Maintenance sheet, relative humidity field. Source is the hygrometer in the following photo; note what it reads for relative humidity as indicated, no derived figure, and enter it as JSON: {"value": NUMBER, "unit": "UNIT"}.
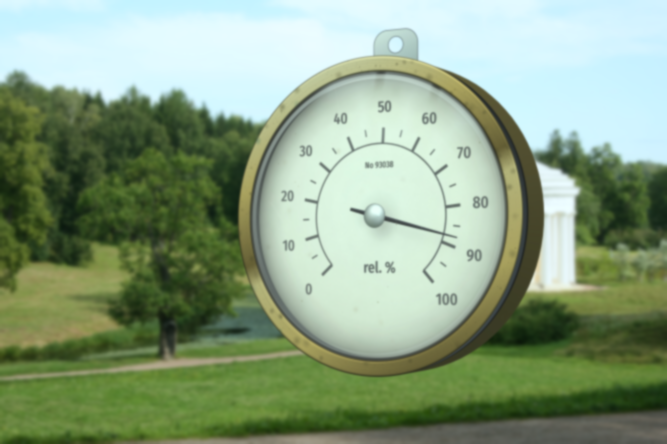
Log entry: {"value": 87.5, "unit": "%"}
